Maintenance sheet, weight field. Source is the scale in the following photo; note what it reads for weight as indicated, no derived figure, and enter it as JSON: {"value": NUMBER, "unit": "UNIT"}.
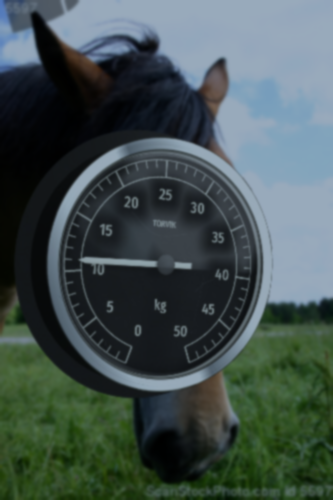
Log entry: {"value": 11, "unit": "kg"}
